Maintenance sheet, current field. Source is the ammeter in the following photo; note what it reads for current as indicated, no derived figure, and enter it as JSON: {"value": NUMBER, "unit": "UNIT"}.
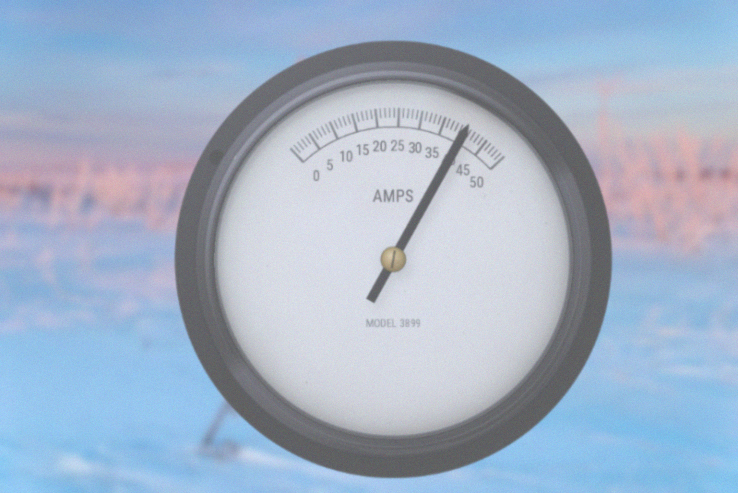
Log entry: {"value": 40, "unit": "A"}
